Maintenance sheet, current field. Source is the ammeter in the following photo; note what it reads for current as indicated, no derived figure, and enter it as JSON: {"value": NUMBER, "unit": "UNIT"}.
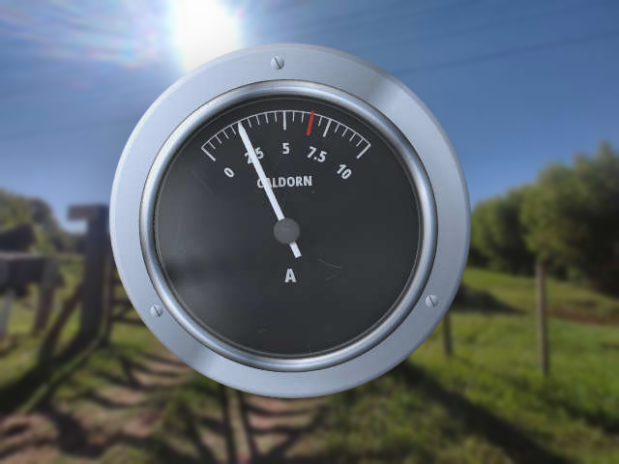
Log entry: {"value": 2.5, "unit": "A"}
